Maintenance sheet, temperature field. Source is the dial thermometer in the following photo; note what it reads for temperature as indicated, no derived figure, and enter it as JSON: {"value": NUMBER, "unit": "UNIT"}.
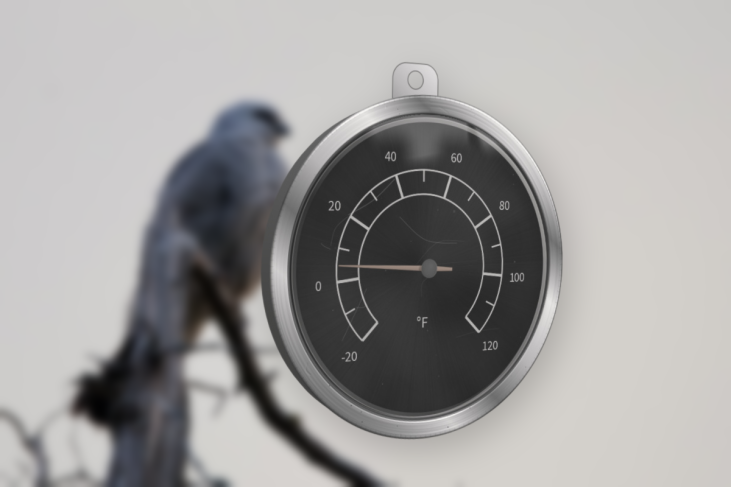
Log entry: {"value": 5, "unit": "°F"}
